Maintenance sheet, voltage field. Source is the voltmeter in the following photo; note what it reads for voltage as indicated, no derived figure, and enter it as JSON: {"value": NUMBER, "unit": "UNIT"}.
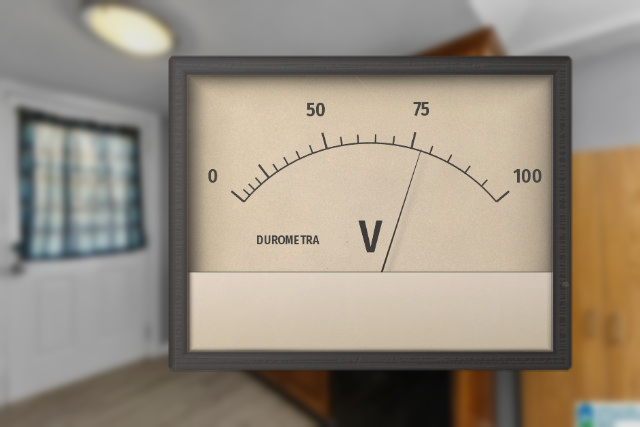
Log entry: {"value": 77.5, "unit": "V"}
